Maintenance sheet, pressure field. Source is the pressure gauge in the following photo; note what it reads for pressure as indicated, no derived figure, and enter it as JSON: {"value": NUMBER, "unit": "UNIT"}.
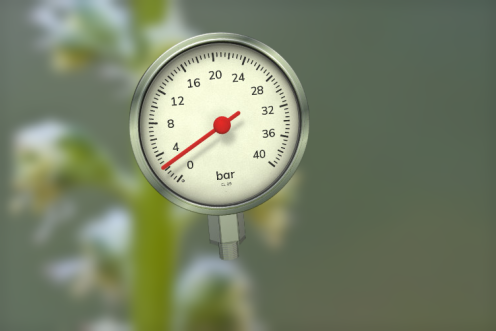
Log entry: {"value": 2.5, "unit": "bar"}
